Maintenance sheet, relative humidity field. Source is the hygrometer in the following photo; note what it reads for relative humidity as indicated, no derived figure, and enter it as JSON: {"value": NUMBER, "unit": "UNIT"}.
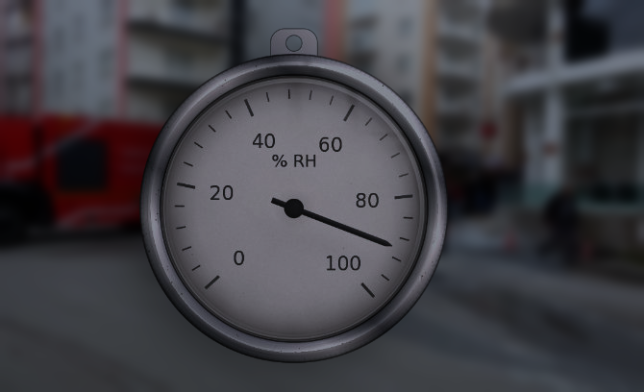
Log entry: {"value": 90, "unit": "%"}
